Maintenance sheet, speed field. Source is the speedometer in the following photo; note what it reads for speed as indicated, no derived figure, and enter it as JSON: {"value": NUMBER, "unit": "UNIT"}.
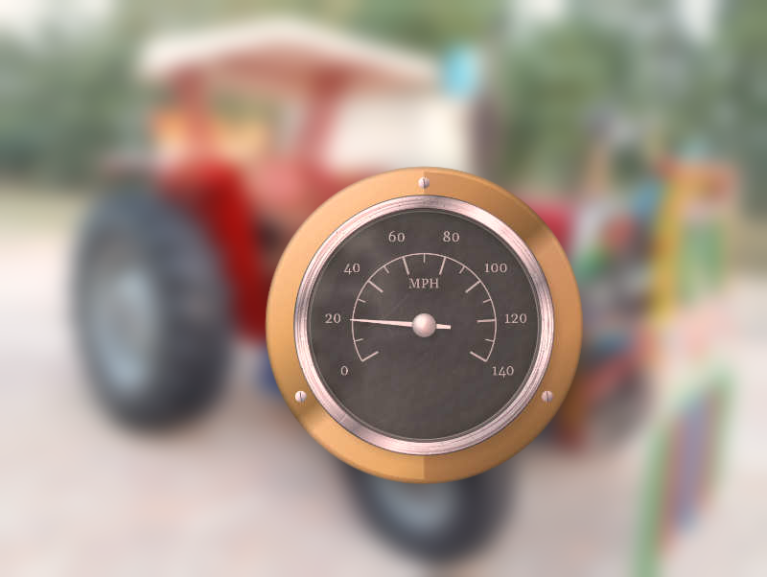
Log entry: {"value": 20, "unit": "mph"}
